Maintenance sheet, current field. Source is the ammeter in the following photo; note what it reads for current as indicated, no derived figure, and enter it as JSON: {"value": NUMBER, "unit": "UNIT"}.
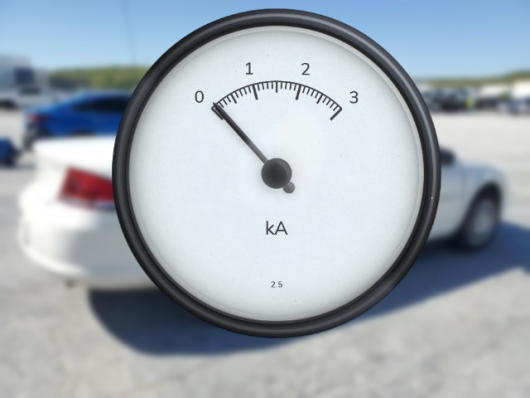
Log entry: {"value": 0.1, "unit": "kA"}
